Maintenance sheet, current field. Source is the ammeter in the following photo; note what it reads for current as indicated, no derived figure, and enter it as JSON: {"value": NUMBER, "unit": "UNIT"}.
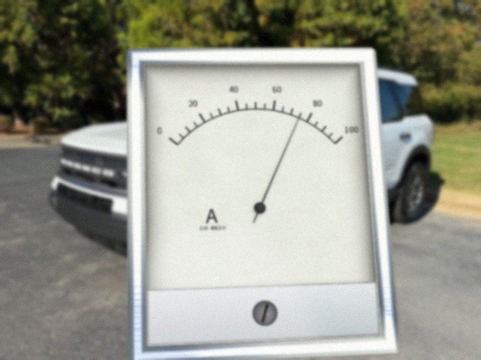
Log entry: {"value": 75, "unit": "A"}
